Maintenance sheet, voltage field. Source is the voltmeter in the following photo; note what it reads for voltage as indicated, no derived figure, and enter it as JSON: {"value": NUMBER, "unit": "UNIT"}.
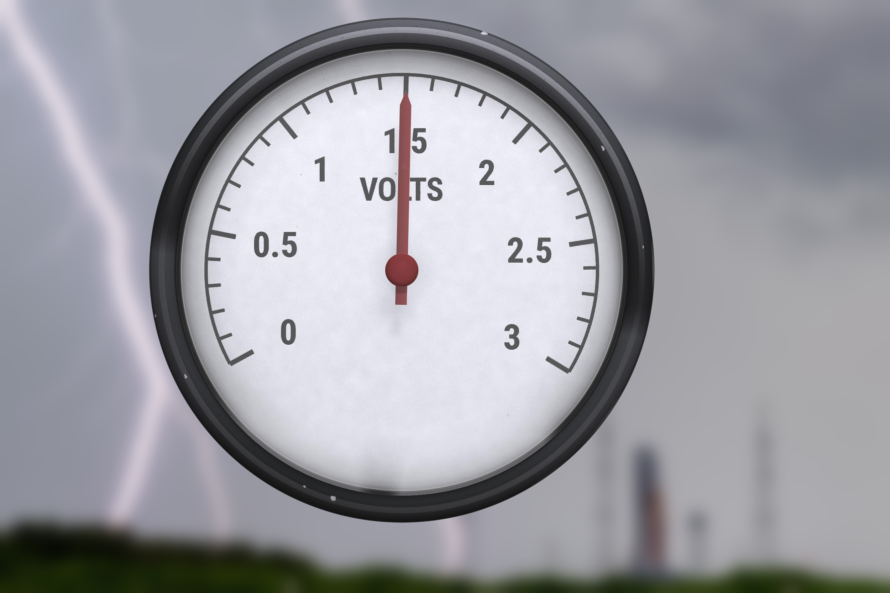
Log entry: {"value": 1.5, "unit": "V"}
